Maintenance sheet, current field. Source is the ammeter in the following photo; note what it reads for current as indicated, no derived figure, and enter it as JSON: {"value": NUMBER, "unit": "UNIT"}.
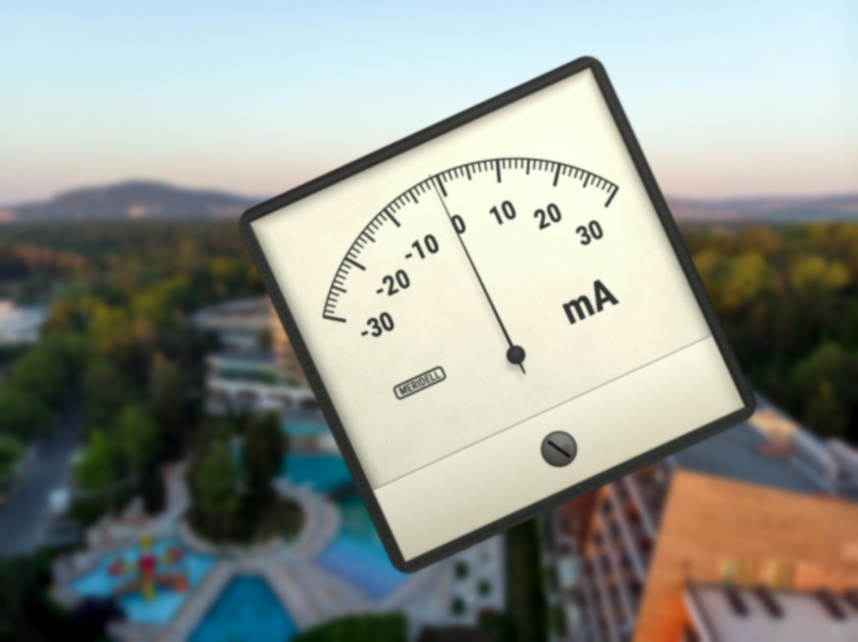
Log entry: {"value": -1, "unit": "mA"}
